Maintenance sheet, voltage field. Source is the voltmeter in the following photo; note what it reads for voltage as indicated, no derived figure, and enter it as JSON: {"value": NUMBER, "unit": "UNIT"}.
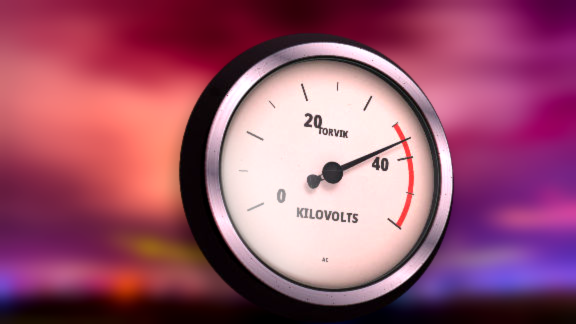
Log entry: {"value": 37.5, "unit": "kV"}
